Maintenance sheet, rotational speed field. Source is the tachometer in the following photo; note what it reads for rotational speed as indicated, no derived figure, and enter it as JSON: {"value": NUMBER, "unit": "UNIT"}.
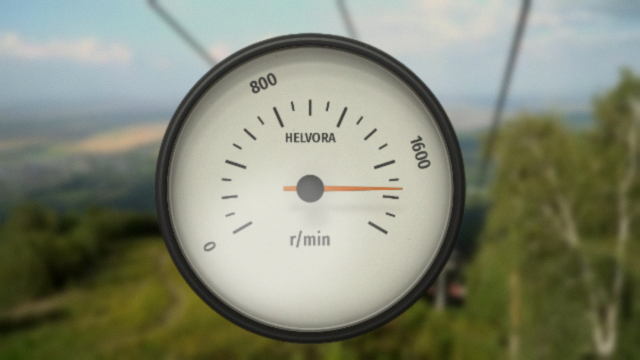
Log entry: {"value": 1750, "unit": "rpm"}
